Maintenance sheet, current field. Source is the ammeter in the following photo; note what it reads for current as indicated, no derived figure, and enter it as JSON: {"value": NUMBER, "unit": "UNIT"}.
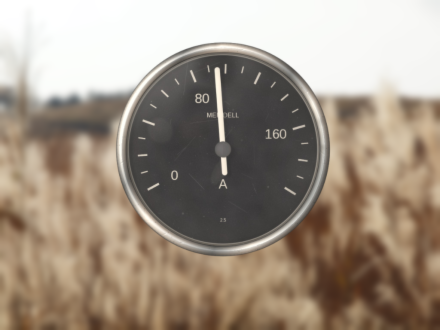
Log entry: {"value": 95, "unit": "A"}
